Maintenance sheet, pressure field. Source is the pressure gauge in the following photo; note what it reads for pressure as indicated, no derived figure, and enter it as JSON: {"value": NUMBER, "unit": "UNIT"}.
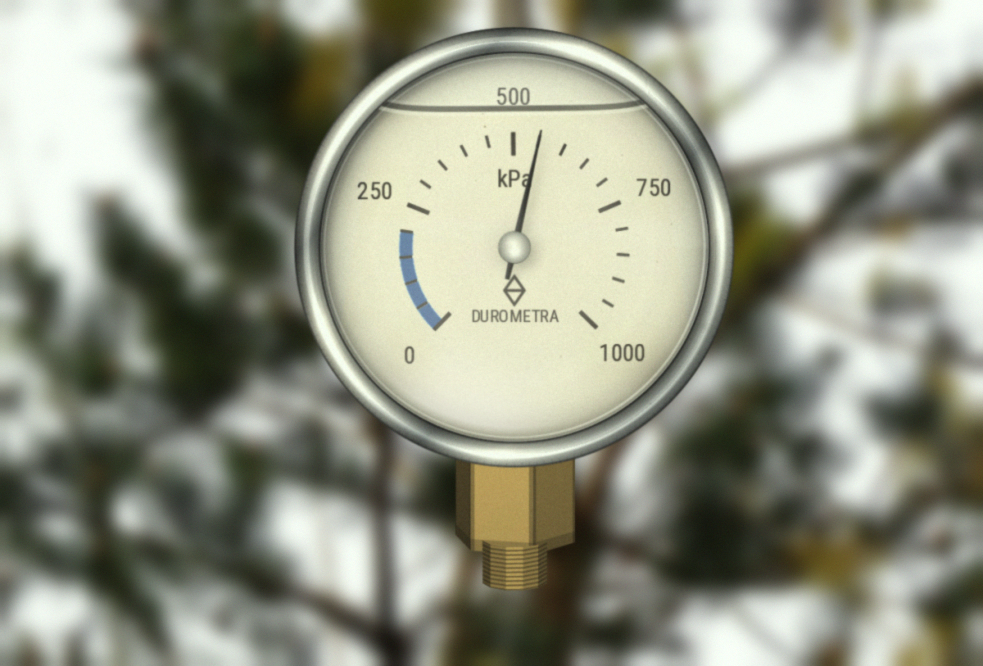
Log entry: {"value": 550, "unit": "kPa"}
